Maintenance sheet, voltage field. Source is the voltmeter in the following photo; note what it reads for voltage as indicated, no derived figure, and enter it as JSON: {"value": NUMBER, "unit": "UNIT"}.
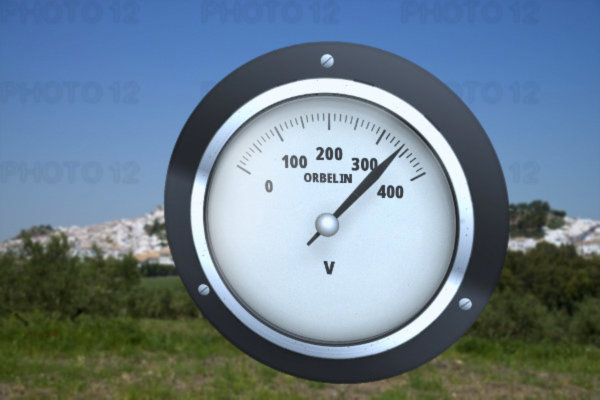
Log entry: {"value": 340, "unit": "V"}
